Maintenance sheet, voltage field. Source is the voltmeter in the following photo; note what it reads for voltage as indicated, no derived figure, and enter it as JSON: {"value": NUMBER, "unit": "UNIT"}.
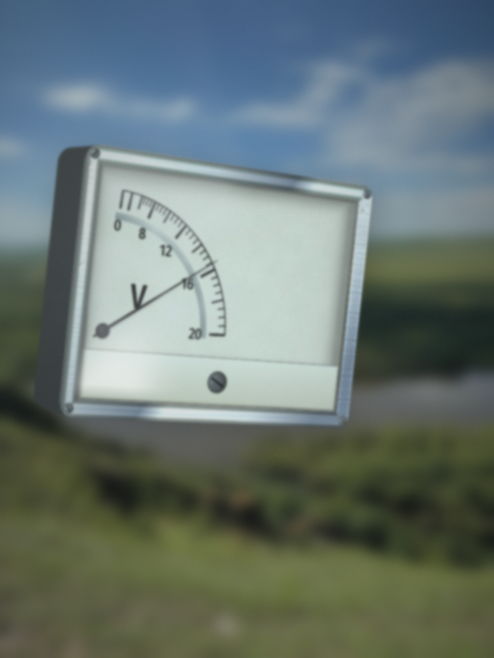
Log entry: {"value": 15.5, "unit": "V"}
